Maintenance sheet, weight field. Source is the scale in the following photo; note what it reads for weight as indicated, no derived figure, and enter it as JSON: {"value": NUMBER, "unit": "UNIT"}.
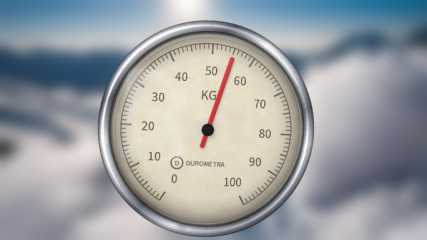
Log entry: {"value": 55, "unit": "kg"}
